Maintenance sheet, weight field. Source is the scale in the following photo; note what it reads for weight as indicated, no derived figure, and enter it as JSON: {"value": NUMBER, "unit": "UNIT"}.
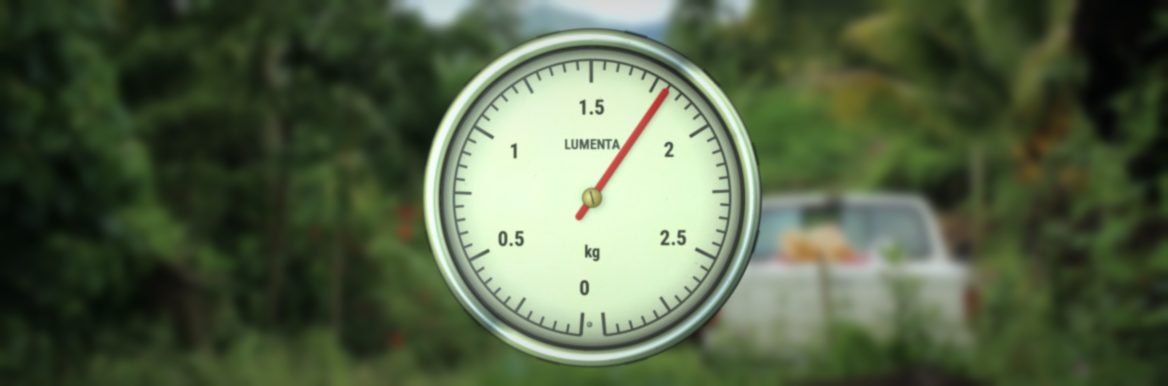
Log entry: {"value": 1.8, "unit": "kg"}
